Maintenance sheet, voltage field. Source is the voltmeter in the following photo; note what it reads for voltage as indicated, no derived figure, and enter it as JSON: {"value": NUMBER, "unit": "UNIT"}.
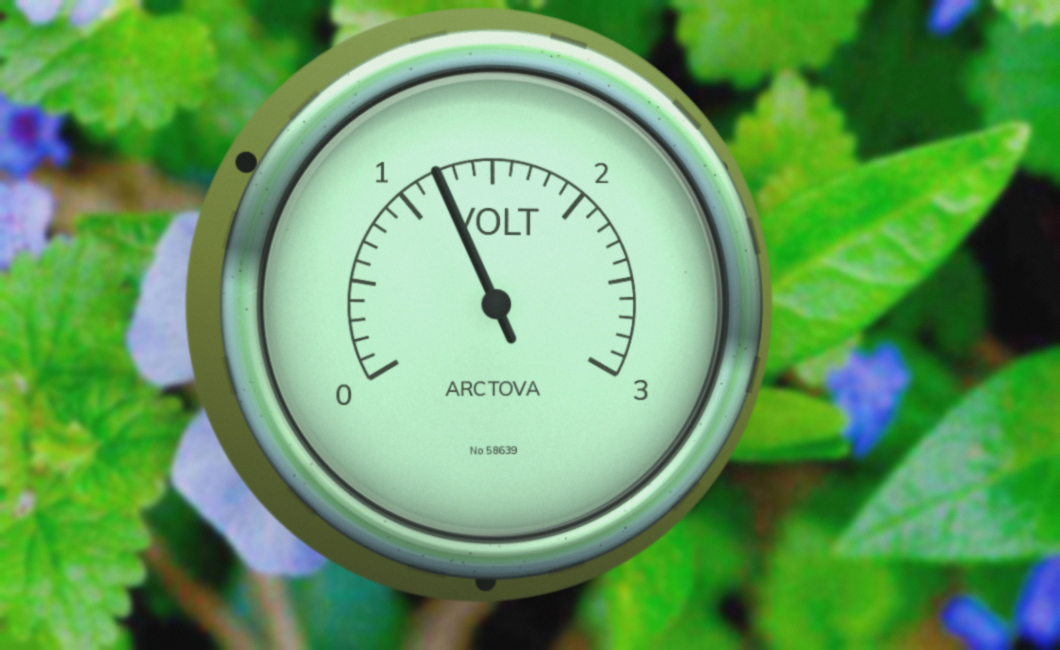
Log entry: {"value": 1.2, "unit": "V"}
